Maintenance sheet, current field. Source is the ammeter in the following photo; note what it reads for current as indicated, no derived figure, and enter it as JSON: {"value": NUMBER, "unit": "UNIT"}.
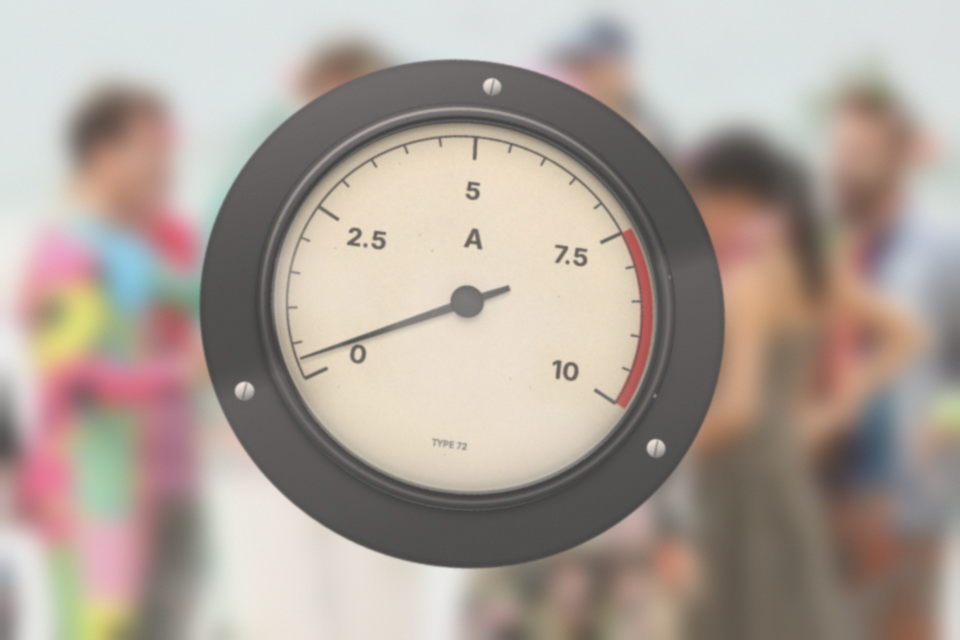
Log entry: {"value": 0.25, "unit": "A"}
